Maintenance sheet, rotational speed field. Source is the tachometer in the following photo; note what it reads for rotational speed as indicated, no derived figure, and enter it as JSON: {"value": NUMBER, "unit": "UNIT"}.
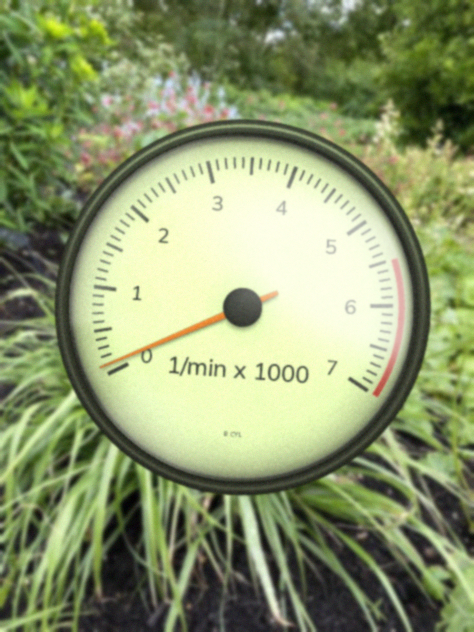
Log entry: {"value": 100, "unit": "rpm"}
